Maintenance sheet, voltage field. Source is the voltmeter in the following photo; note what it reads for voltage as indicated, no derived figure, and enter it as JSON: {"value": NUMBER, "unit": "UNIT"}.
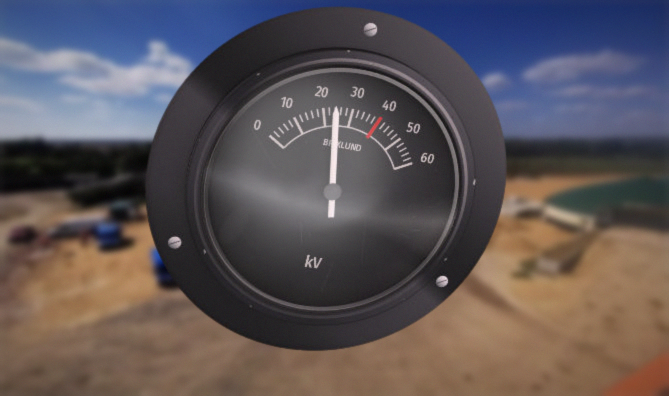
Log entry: {"value": 24, "unit": "kV"}
